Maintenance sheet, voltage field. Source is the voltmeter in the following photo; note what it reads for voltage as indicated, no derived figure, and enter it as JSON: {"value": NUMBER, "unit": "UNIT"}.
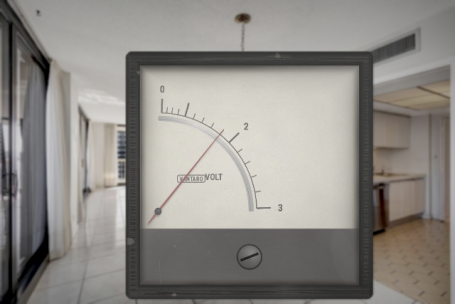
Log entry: {"value": 1.8, "unit": "V"}
